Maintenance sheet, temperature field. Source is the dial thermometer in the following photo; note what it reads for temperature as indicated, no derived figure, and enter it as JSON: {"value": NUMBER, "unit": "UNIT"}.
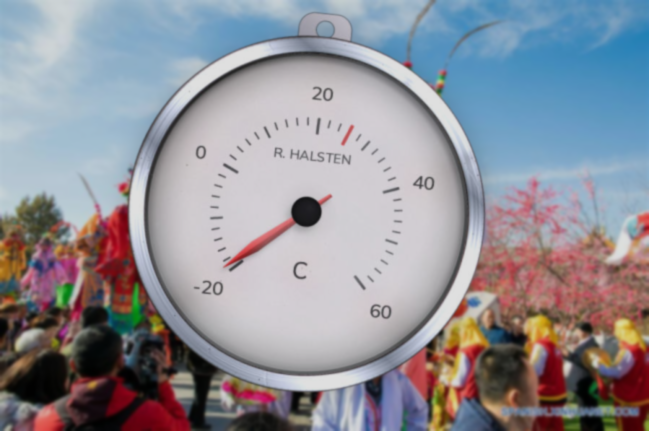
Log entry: {"value": -19, "unit": "°C"}
